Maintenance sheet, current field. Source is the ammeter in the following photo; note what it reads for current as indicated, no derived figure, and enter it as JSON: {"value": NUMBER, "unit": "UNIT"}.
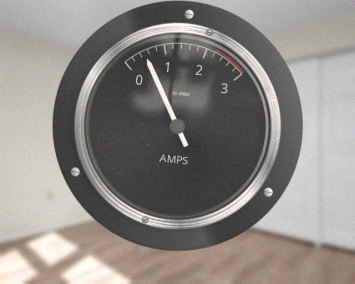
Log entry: {"value": 0.5, "unit": "A"}
